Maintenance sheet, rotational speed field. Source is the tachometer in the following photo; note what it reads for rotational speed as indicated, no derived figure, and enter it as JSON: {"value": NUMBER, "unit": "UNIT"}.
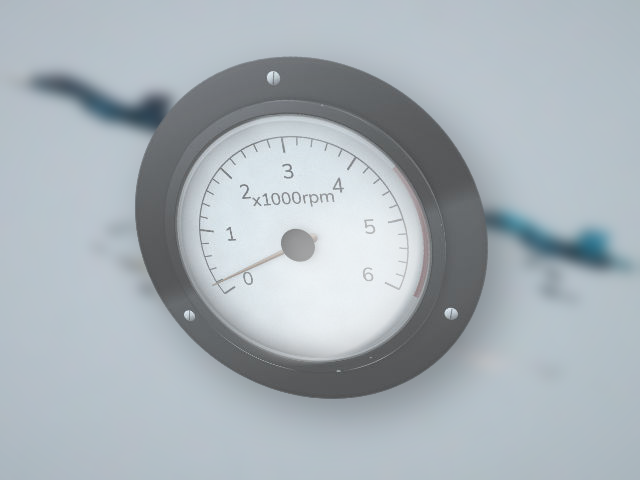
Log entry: {"value": 200, "unit": "rpm"}
